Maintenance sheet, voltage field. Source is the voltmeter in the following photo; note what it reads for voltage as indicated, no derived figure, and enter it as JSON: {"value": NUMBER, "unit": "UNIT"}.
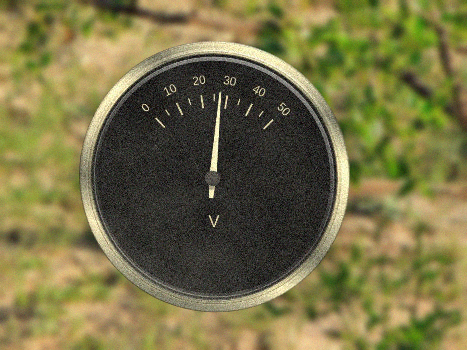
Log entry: {"value": 27.5, "unit": "V"}
